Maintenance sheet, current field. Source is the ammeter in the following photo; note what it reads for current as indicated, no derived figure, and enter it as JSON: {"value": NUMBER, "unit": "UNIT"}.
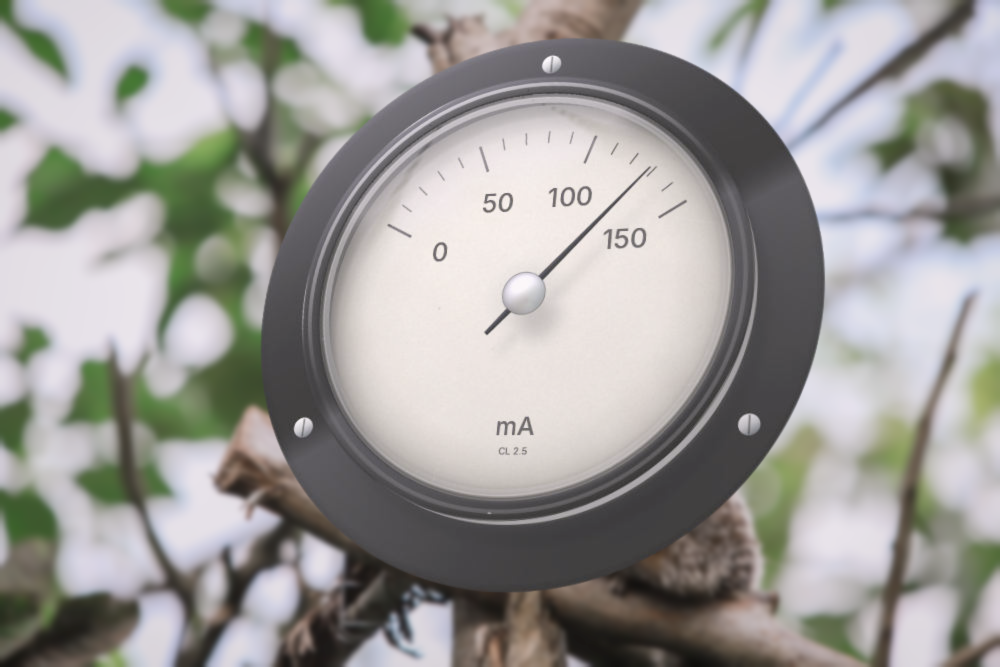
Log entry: {"value": 130, "unit": "mA"}
